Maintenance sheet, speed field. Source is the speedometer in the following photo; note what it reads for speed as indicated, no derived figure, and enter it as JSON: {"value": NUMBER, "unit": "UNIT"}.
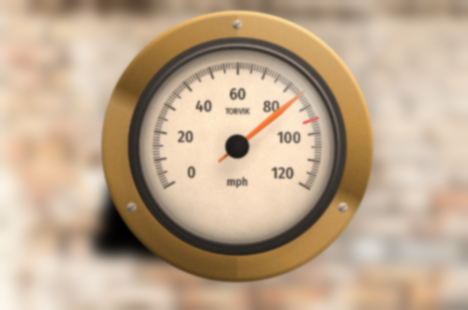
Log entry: {"value": 85, "unit": "mph"}
